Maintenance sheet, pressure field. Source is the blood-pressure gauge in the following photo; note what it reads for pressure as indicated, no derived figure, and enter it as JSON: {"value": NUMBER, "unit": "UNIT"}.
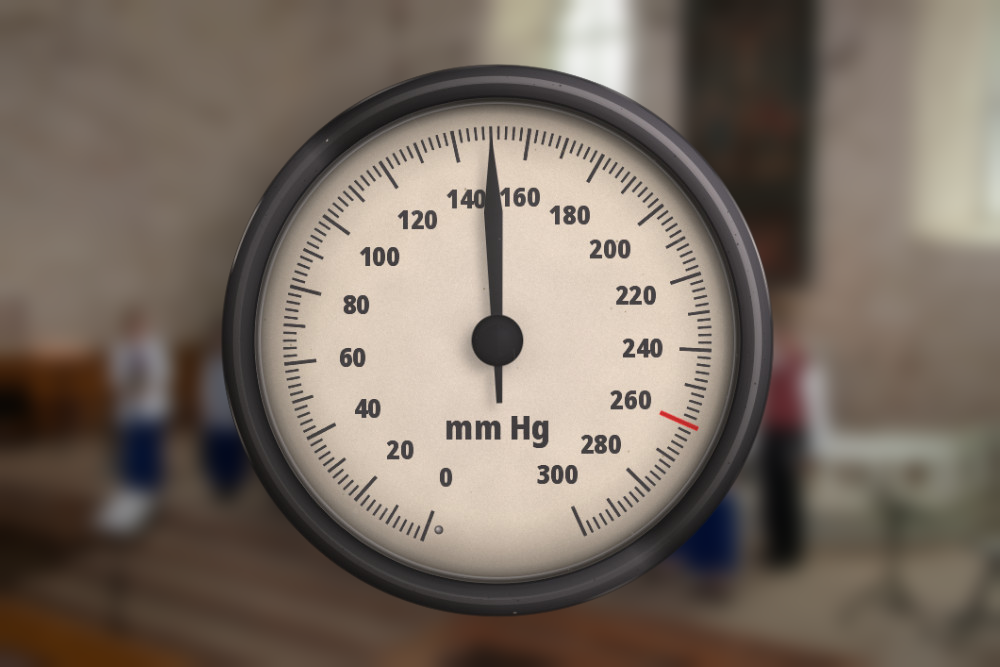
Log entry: {"value": 150, "unit": "mmHg"}
